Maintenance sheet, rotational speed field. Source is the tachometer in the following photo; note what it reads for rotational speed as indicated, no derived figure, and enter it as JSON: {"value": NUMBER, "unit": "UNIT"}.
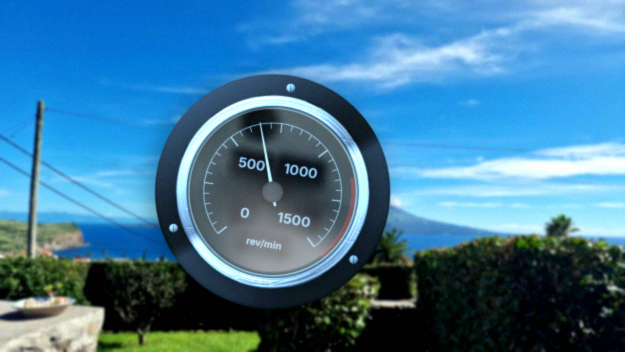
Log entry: {"value": 650, "unit": "rpm"}
